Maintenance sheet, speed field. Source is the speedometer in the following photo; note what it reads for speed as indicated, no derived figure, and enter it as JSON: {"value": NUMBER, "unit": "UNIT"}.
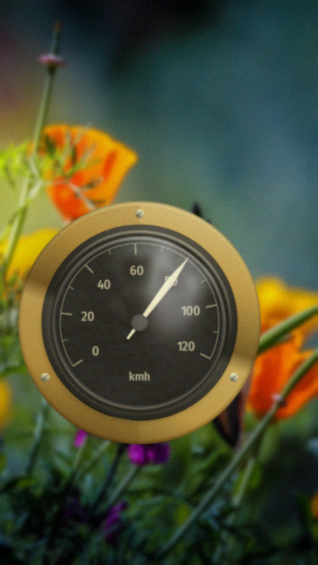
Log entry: {"value": 80, "unit": "km/h"}
